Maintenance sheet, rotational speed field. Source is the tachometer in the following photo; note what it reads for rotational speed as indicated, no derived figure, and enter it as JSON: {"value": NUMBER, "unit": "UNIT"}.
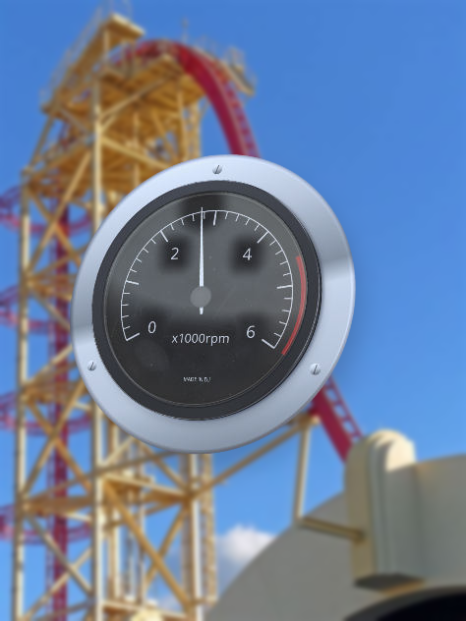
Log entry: {"value": 2800, "unit": "rpm"}
